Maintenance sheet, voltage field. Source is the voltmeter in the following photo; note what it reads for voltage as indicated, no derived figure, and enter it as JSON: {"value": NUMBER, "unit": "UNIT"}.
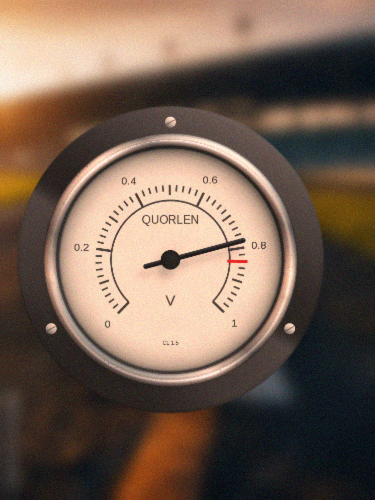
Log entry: {"value": 0.78, "unit": "V"}
